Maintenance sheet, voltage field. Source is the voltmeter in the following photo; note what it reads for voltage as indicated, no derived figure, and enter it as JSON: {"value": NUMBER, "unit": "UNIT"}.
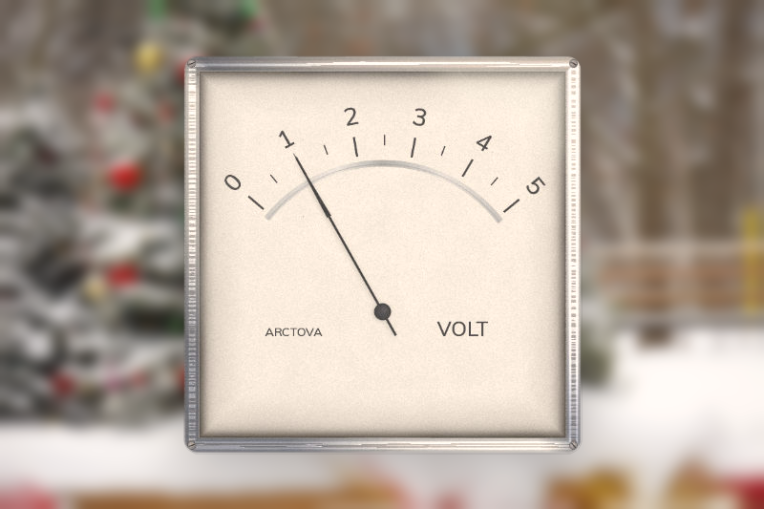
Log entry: {"value": 1, "unit": "V"}
